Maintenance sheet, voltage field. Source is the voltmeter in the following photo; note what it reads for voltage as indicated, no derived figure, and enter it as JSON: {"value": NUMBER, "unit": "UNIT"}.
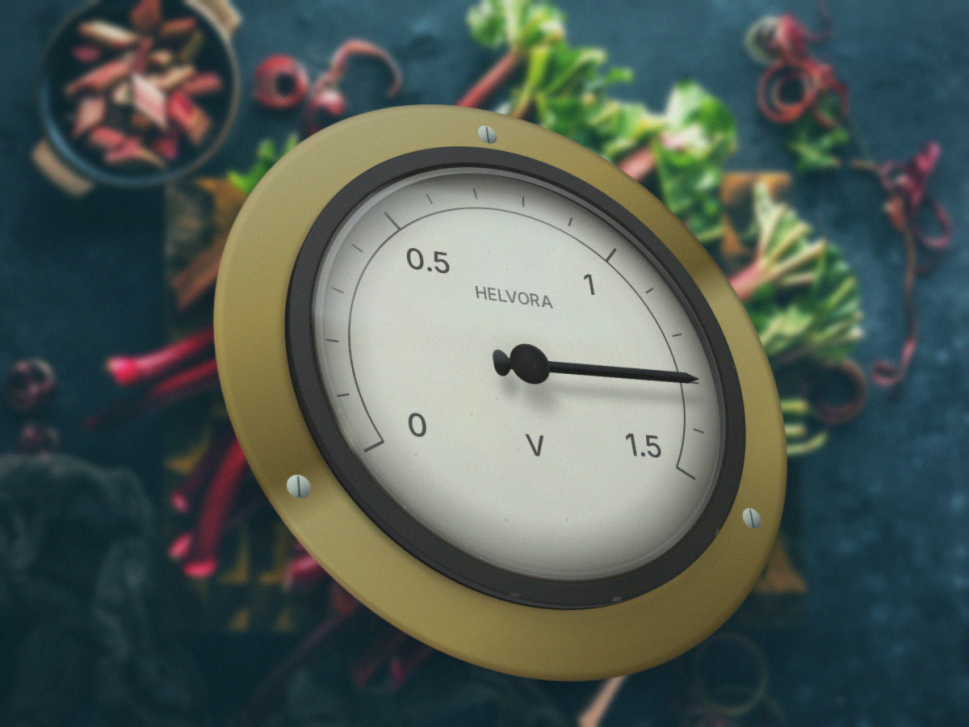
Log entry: {"value": 1.3, "unit": "V"}
